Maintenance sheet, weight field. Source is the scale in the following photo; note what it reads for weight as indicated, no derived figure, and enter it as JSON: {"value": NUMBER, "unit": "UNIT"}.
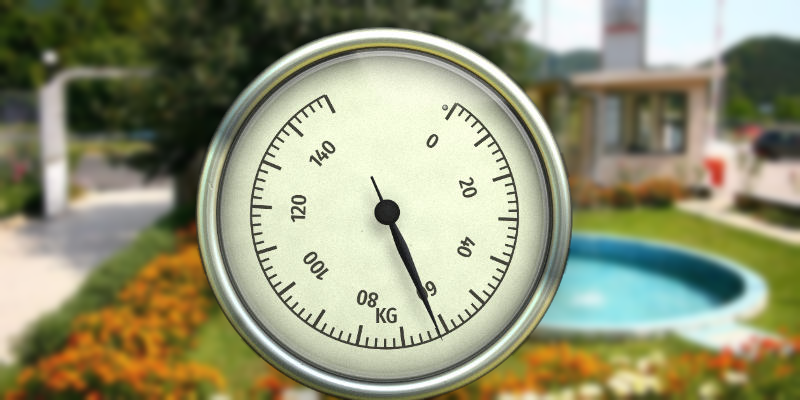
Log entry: {"value": 62, "unit": "kg"}
